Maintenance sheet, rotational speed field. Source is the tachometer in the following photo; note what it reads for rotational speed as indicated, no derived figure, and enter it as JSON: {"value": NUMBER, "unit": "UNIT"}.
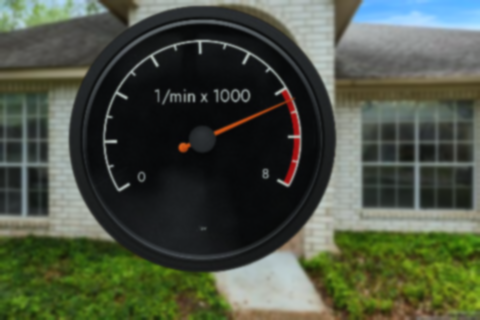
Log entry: {"value": 6250, "unit": "rpm"}
